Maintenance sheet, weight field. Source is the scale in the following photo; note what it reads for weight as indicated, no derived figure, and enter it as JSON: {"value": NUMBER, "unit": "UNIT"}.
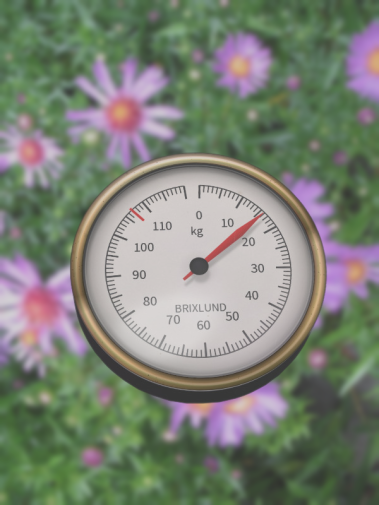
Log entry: {"value": 16, "unit": "kg"}
